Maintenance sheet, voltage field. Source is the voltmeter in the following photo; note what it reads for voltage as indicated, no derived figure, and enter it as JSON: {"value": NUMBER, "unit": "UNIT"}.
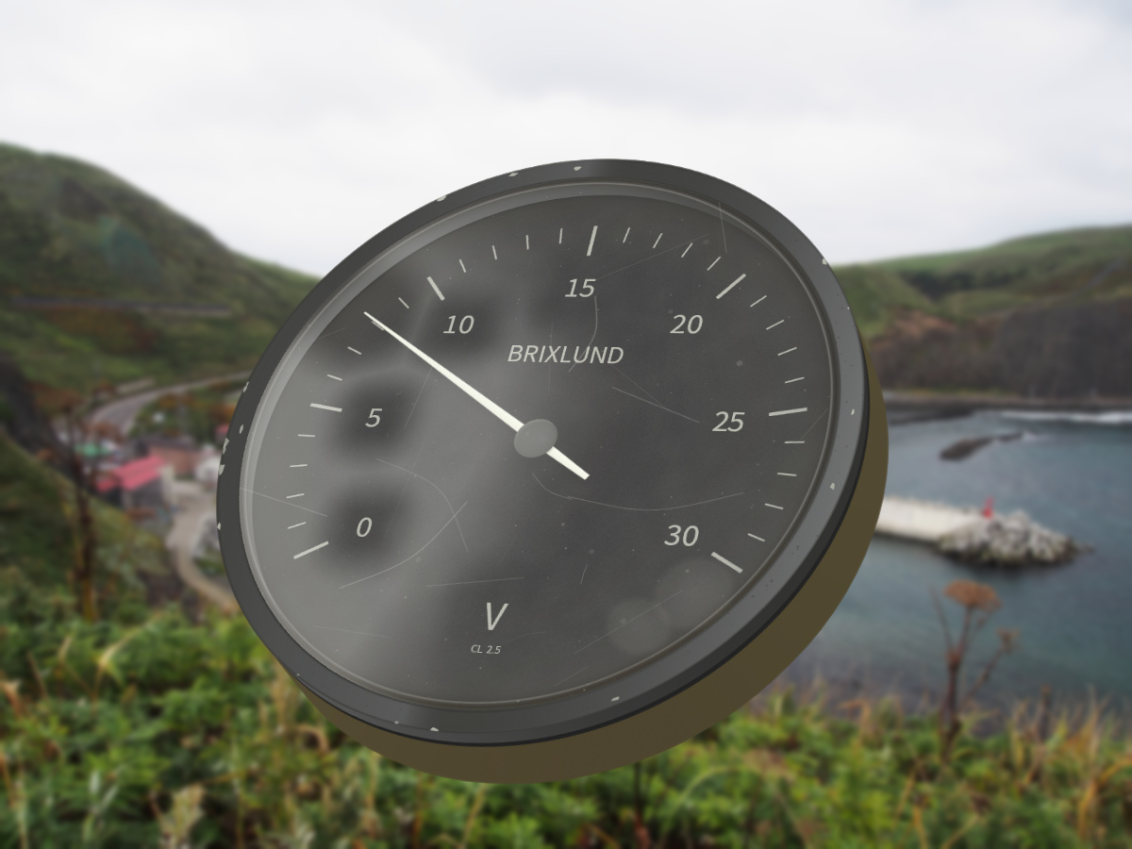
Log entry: {"value": 8, "unit": "V"}
